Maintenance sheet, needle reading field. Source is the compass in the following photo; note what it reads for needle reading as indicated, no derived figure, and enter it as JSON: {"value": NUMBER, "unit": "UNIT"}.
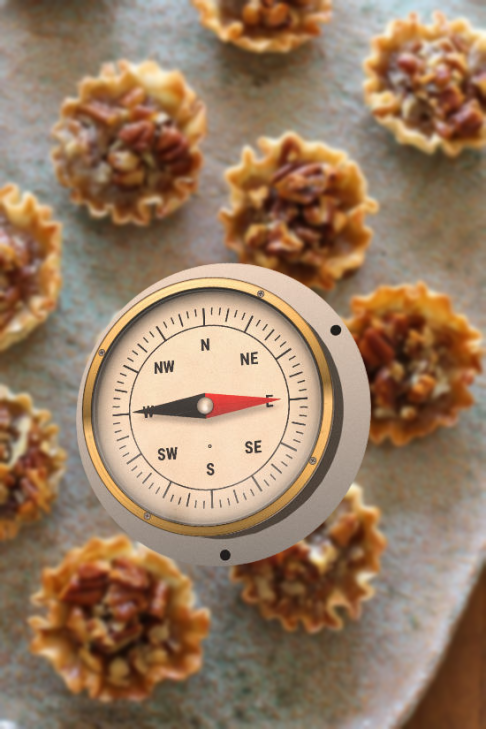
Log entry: {"value": 90, "unit": "°"}
